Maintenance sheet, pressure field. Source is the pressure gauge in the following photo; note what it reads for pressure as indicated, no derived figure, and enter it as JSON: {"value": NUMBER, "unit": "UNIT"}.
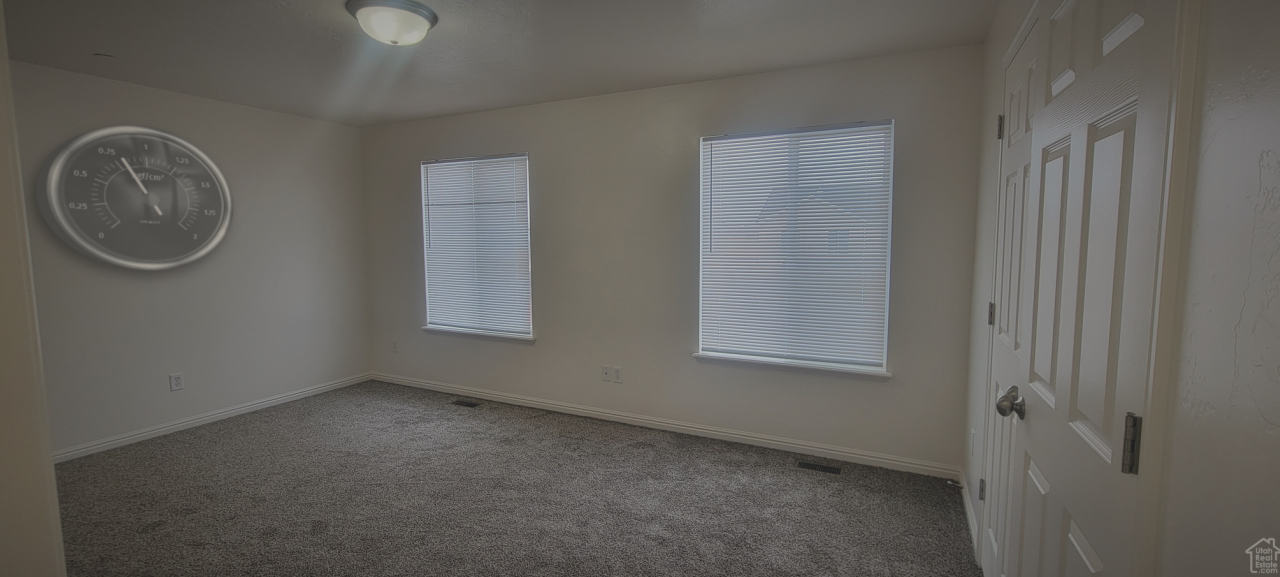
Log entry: {"value": 0.8, "unit": "kg/cm²"}
